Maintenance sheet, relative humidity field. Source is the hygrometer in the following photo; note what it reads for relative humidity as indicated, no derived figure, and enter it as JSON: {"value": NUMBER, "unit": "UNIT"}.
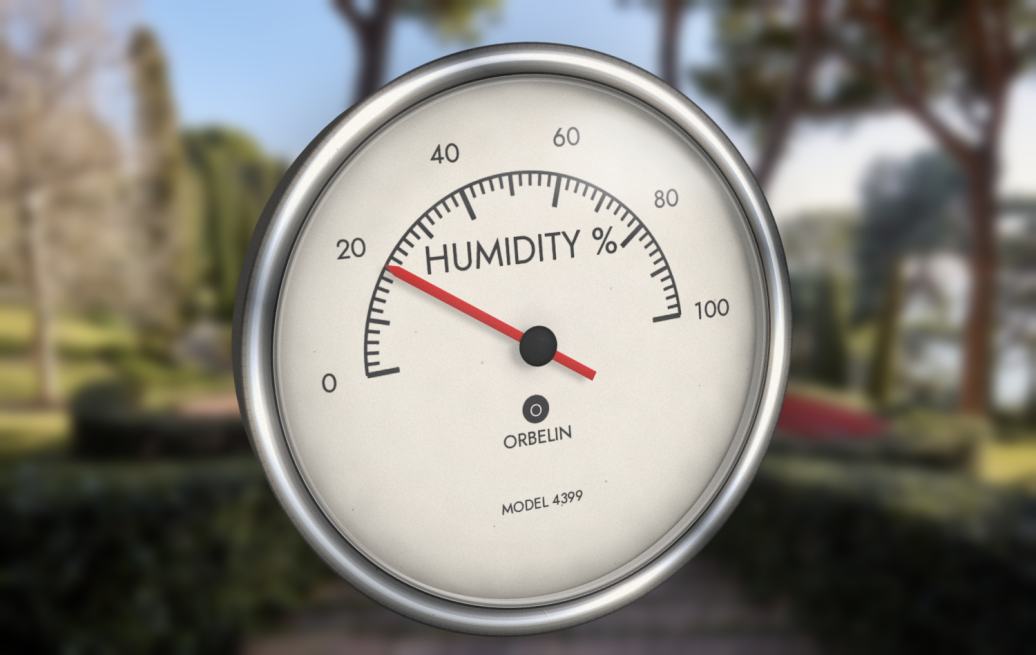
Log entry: {"value": 20, "unit": "%"}
